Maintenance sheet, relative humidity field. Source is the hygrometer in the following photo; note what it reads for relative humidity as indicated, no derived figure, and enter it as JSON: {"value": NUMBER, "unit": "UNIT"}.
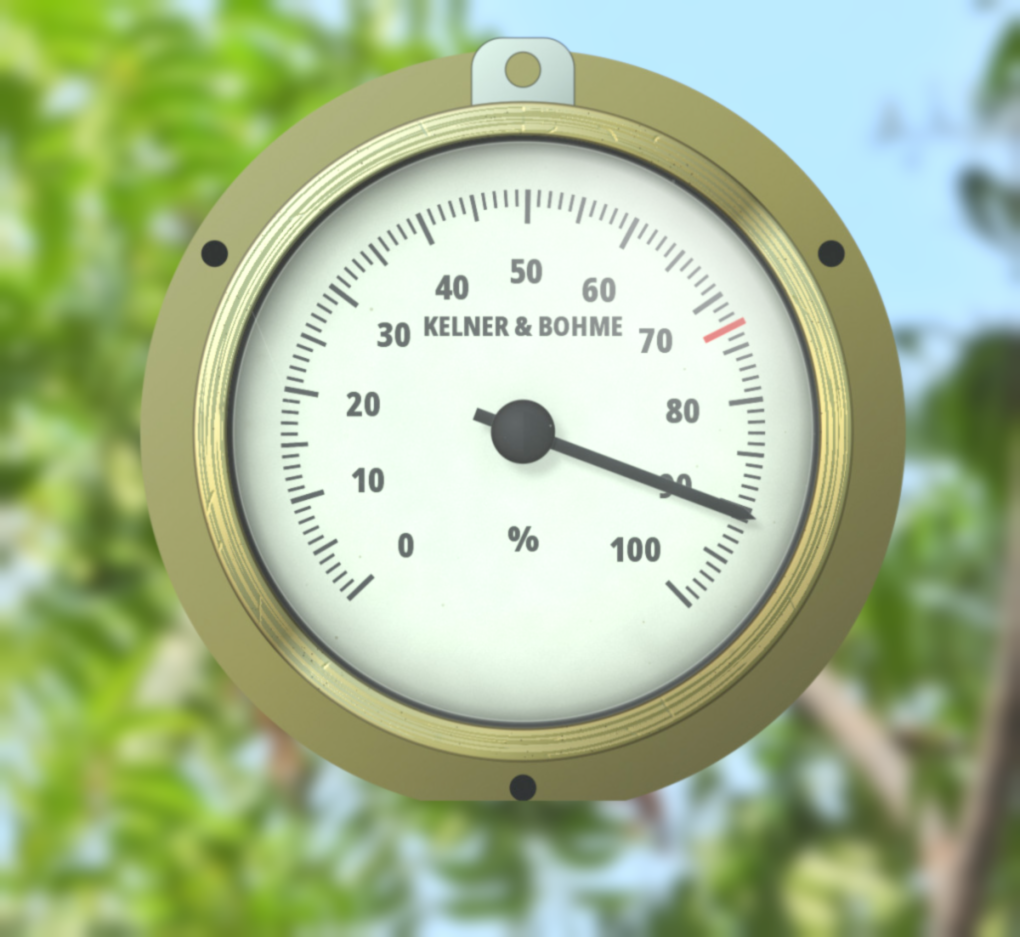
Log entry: {"value": 90.5, "unit": "%"}
